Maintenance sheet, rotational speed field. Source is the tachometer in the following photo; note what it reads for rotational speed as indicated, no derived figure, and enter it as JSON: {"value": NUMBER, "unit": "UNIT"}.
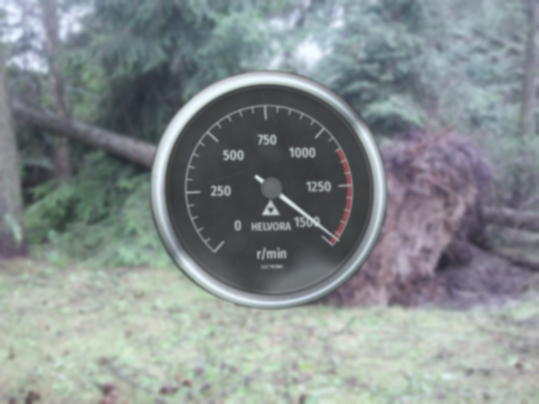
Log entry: {"value": 1475, "unit": "rpm"}
